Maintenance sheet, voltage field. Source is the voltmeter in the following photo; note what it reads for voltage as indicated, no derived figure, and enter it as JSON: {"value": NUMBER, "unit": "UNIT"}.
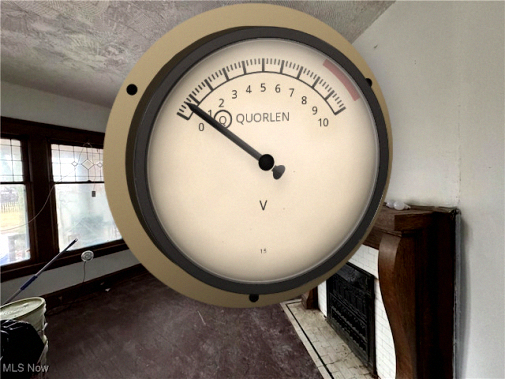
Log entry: {"value": 0.6, "unit": "V"}
